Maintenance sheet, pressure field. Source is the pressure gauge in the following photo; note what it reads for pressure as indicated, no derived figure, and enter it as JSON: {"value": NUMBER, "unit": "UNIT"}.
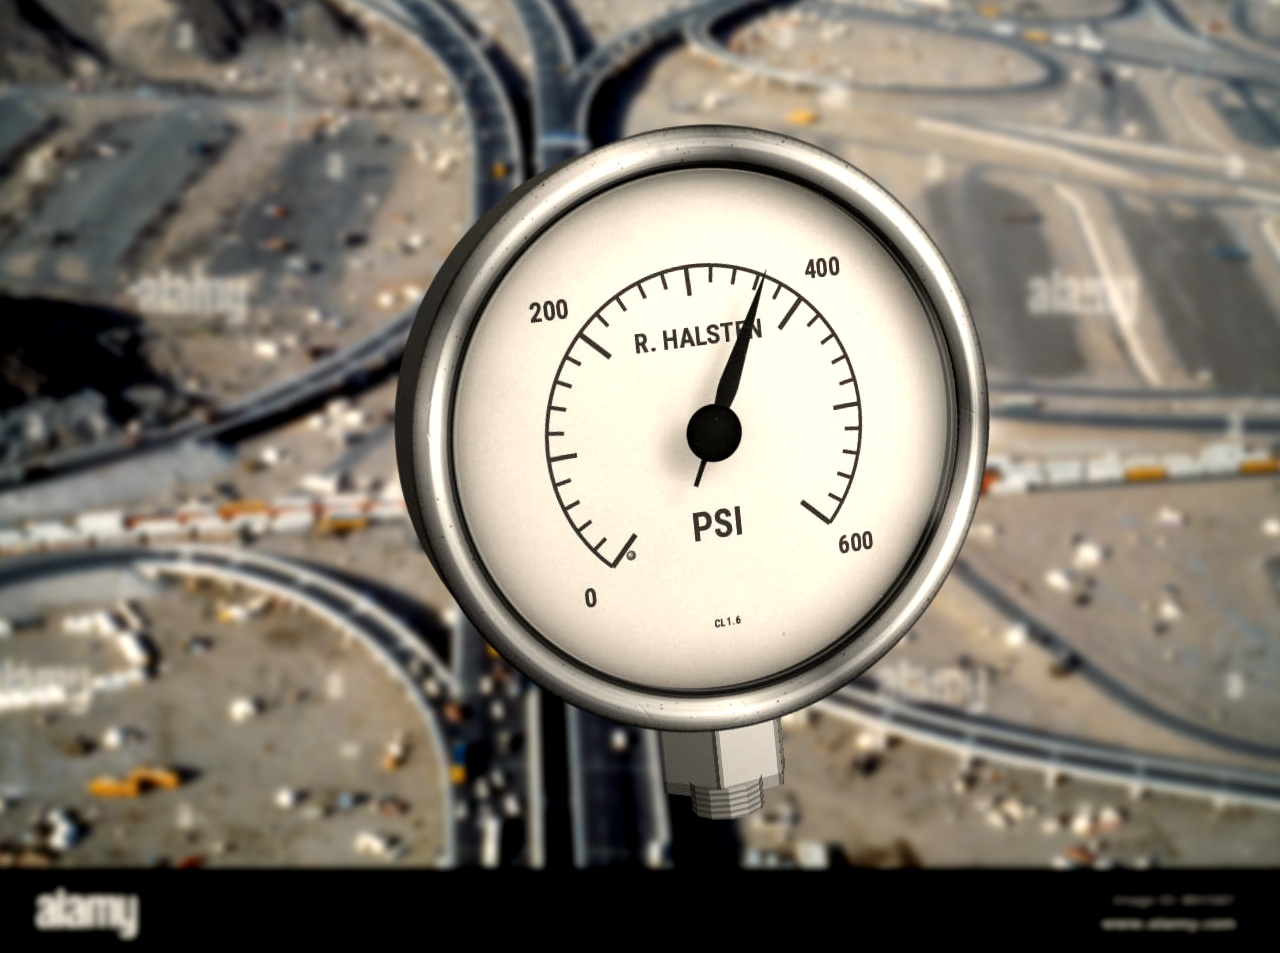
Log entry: {"value": 360, "unit": "psi"}
